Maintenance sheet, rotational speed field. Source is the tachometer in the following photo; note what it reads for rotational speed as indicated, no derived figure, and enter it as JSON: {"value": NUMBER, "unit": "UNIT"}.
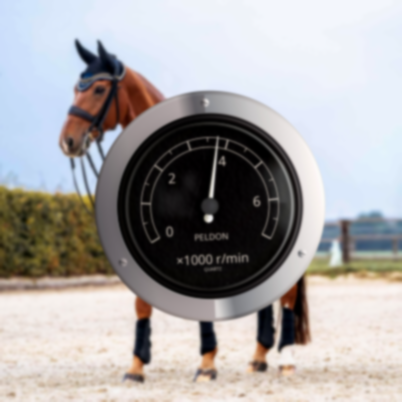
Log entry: {"value": 3750, "unit": "rpm"}
